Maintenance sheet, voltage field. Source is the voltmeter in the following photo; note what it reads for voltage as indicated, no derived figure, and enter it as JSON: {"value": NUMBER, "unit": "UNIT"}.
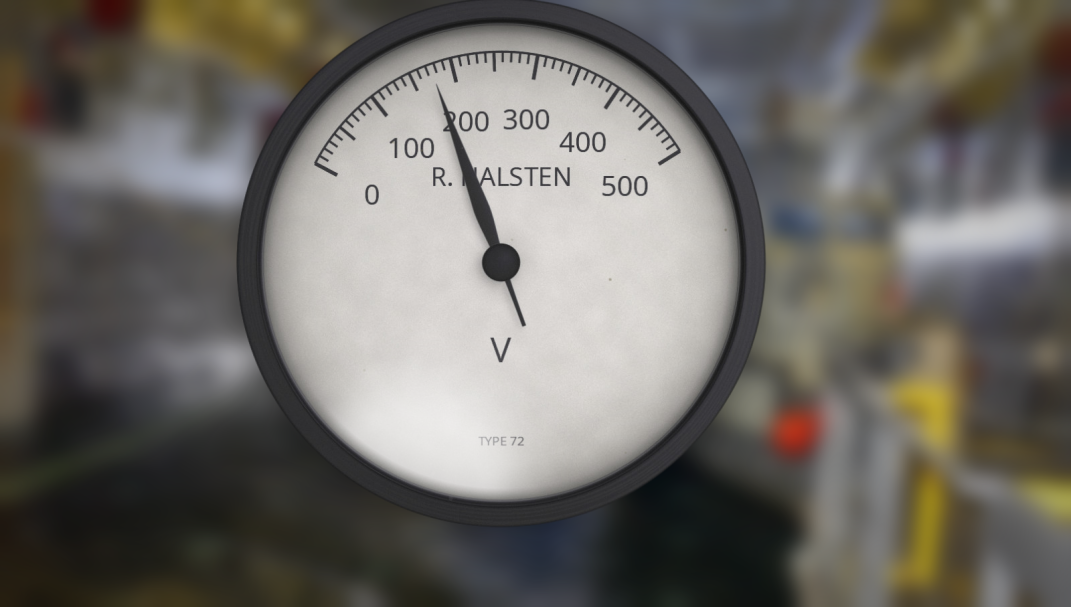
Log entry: {"value": 175, "unit": "V"}
